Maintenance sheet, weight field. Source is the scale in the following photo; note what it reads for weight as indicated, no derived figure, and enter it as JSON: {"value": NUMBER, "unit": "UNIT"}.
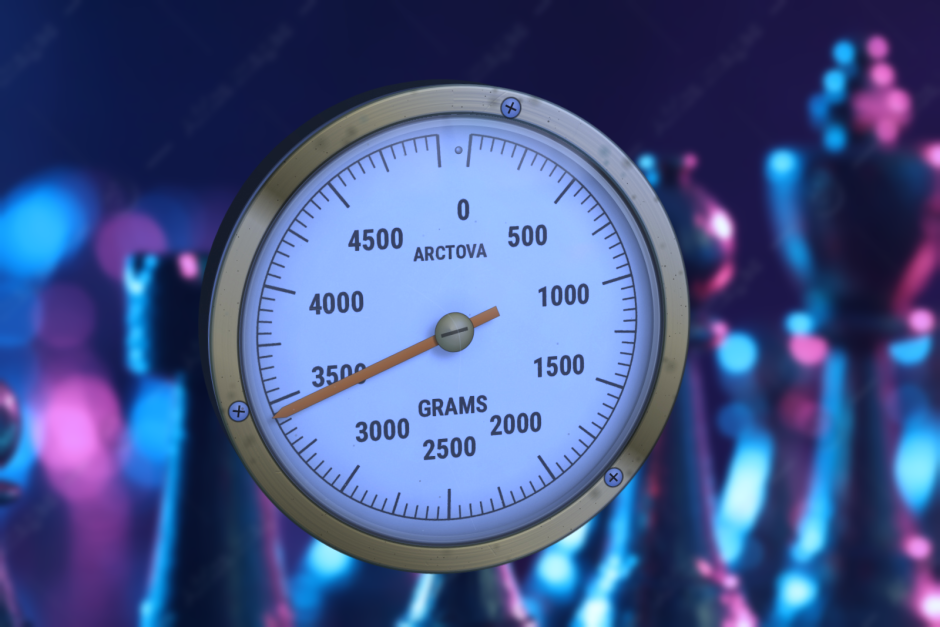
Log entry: {"value": 3450, "unit": "g"}
